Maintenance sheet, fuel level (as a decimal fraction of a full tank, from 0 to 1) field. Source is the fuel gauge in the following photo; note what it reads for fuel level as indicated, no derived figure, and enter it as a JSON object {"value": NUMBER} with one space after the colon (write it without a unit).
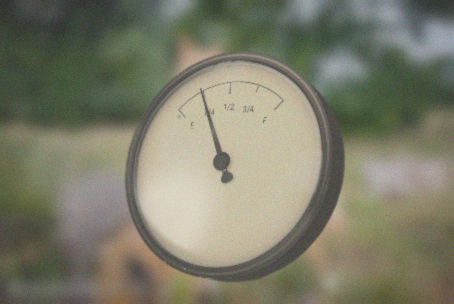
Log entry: {"value": 0.25}
